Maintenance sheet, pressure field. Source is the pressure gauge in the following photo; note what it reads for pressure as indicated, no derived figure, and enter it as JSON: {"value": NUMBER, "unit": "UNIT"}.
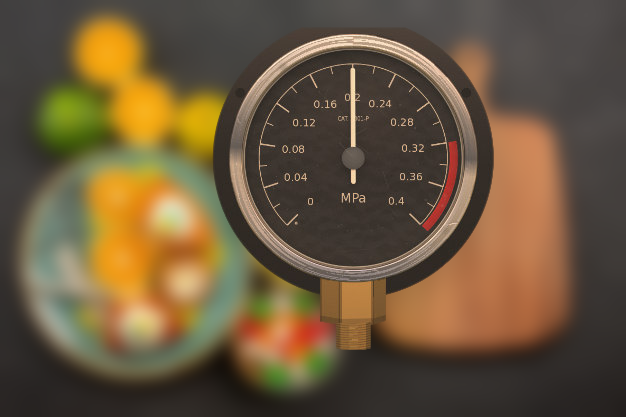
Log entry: {"value": 0.2, "unit": "MPa"}
